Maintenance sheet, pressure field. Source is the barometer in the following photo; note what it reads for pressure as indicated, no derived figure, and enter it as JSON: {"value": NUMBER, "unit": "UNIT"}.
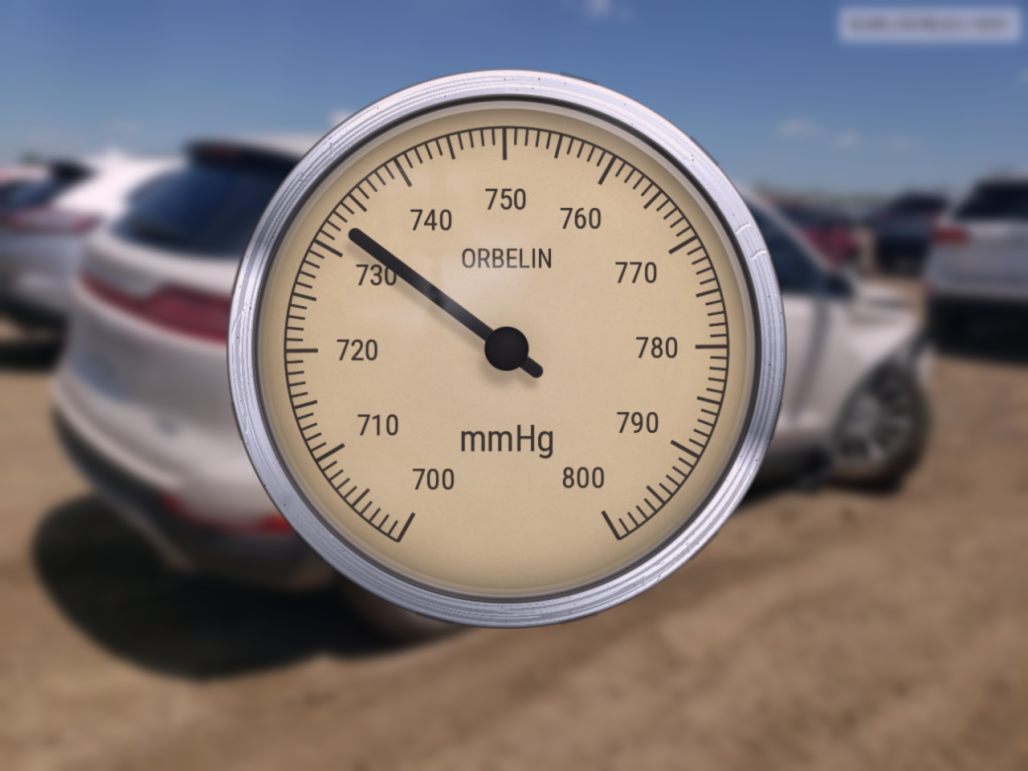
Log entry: {"value": 732.5, "unit": "mmHg"}
